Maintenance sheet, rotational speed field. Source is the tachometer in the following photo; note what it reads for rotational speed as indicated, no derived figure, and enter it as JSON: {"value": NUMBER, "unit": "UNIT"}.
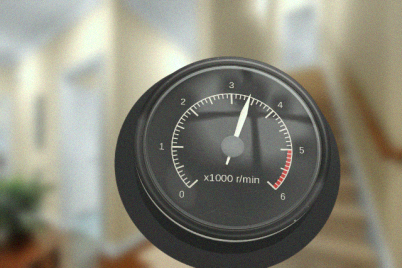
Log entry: {"value": 3400, "unit": "rpm"}
